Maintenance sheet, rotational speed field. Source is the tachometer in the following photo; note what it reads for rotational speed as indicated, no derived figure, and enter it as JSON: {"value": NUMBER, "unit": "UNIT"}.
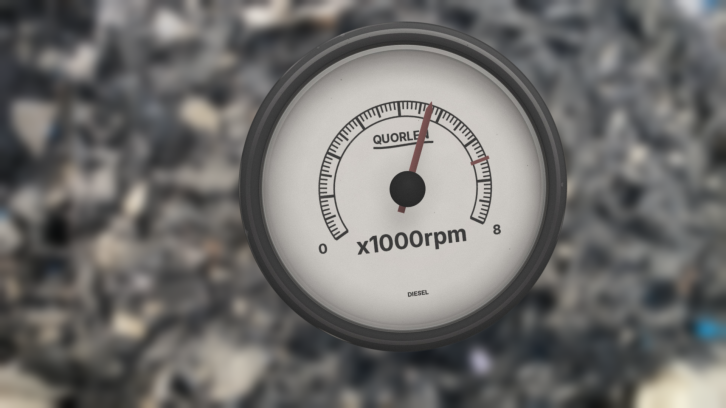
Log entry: {"value": 4700, "unit": "rpm"}
